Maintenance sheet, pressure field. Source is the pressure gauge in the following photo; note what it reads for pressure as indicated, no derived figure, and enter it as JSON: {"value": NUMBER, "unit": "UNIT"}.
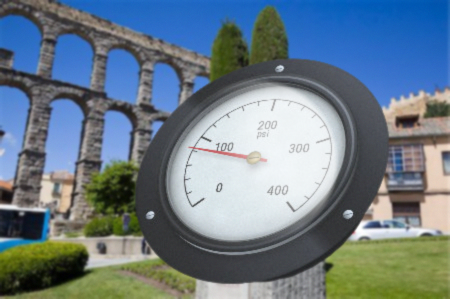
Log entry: {"value": 80, "unit": "psi"}
